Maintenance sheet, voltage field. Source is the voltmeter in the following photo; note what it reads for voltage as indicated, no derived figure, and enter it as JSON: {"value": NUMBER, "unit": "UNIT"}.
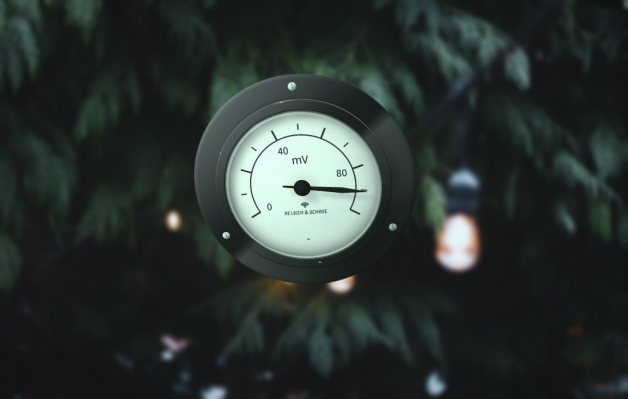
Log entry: {"value": 90, "unit": "mV"}
